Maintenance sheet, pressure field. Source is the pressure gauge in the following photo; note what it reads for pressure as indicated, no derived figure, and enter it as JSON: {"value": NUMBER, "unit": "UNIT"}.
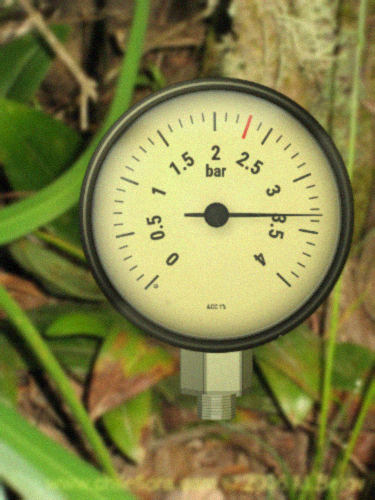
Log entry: {"value": 3.35, "unit": "bar"}
